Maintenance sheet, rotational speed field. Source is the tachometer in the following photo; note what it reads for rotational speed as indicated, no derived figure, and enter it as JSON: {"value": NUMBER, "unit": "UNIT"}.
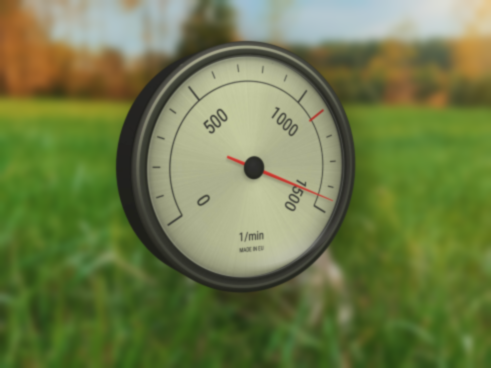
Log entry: {"value": 1450, "unit": "rpm"}
